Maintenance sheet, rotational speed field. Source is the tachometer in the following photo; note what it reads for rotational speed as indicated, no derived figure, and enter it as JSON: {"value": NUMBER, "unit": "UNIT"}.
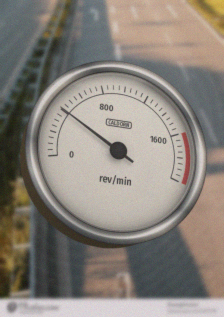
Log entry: {"value": 400, "unit": "rpm"}
